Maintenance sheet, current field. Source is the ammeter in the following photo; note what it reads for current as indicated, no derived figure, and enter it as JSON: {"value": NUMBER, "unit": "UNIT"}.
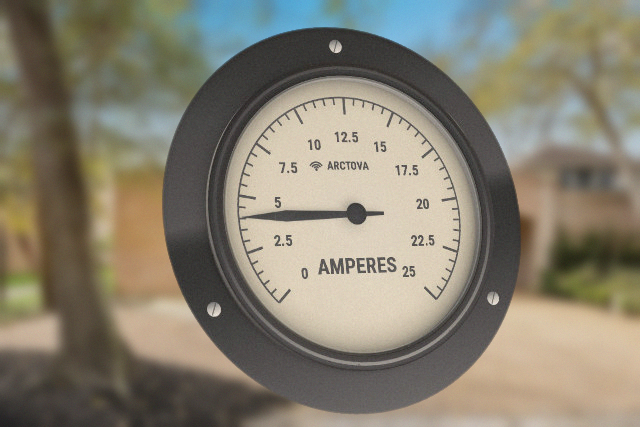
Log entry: {"value": 4, "unit": "A"}
